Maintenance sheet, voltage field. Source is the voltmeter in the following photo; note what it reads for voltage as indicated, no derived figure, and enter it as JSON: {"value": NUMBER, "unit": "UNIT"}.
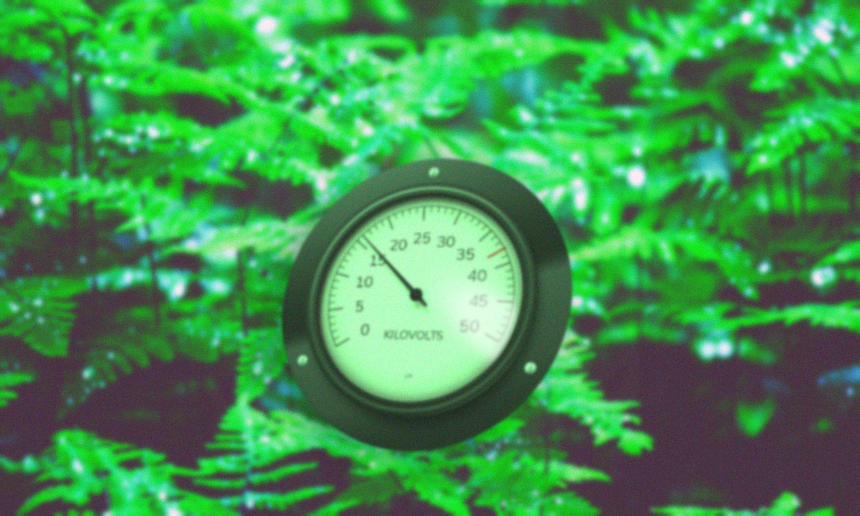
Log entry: {"value": 16, "unit": "kV"}
